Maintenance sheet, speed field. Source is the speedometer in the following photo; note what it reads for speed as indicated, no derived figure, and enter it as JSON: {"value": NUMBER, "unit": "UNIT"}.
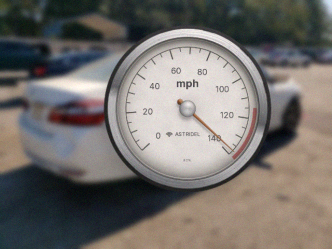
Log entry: {"value": 137.5, "unit": "mph"}
